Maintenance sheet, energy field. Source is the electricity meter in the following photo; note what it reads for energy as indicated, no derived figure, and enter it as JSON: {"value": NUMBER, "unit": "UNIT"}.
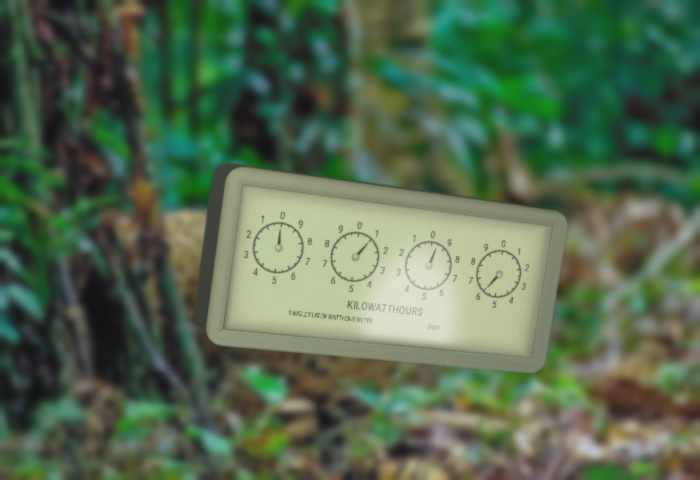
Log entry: {"value": 96, "unit": "kWh"}
